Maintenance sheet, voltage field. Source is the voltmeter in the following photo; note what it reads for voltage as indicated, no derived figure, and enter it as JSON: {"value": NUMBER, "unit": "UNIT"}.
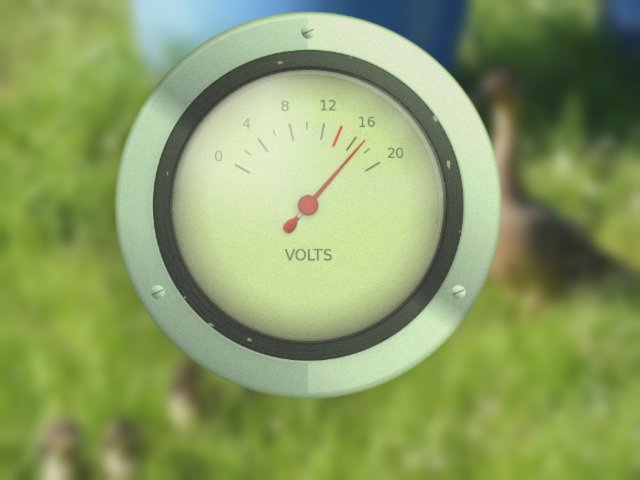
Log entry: {"value": 17, "unit": "V"}
